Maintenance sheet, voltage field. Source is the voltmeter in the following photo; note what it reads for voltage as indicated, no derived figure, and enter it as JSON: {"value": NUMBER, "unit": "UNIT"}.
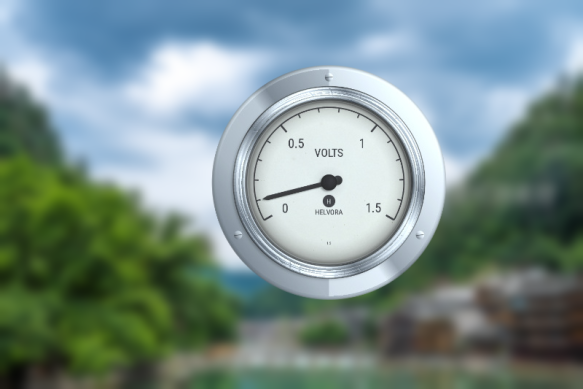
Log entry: {"value": 0.1, "unit": "V"}
